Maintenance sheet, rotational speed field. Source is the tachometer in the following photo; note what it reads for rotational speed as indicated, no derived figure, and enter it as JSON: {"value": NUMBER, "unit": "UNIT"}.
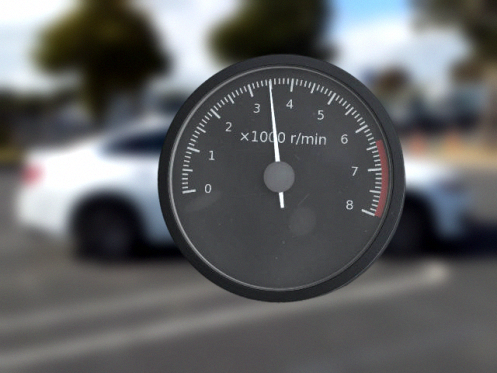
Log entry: {"value": 3500, "unit": "rpm"}
